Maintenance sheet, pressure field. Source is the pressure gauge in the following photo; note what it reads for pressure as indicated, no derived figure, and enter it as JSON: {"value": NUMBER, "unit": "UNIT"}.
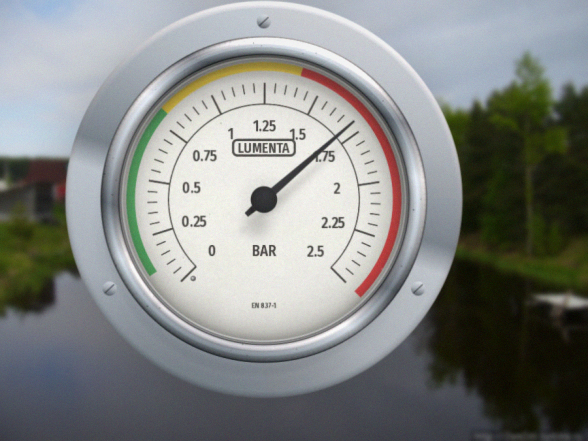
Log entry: {"value": 1.7, "unit": "bar"}
